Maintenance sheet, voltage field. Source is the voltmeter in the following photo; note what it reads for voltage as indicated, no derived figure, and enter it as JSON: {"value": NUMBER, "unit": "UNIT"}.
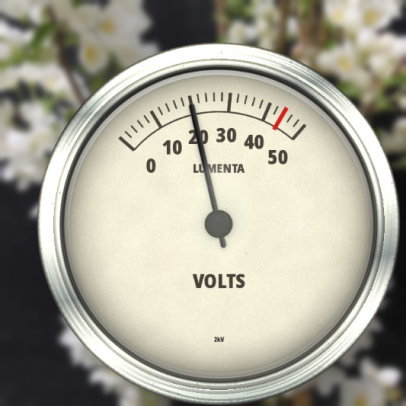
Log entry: {"value": 20, "unit": "V"}
